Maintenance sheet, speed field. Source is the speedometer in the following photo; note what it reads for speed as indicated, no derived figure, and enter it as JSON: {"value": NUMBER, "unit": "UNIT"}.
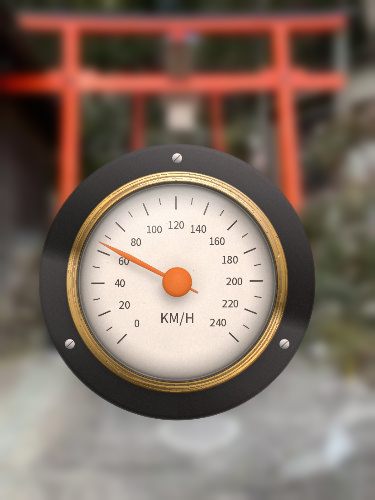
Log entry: {"value": 65, "unit": "km/h"}
